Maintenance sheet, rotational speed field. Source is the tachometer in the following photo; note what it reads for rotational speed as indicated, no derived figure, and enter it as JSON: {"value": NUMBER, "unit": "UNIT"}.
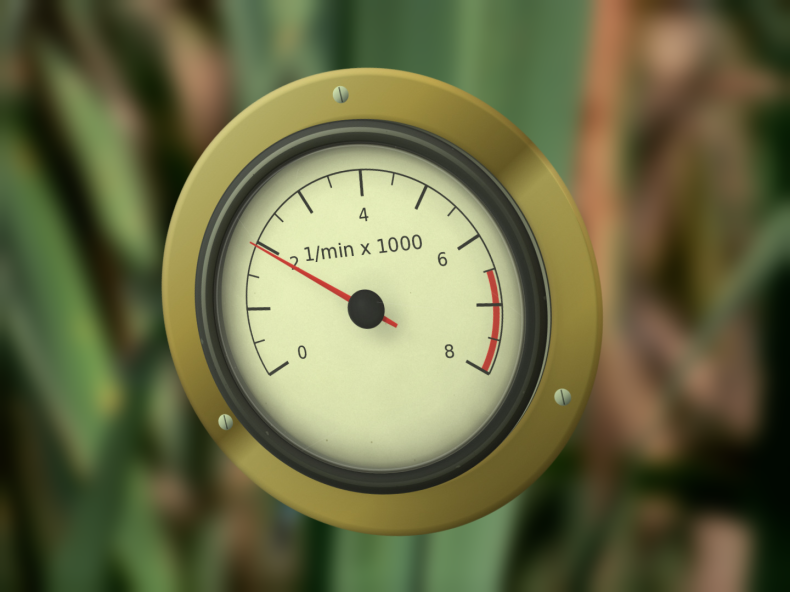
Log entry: {"value": 2000, "unit": "rpm"}
